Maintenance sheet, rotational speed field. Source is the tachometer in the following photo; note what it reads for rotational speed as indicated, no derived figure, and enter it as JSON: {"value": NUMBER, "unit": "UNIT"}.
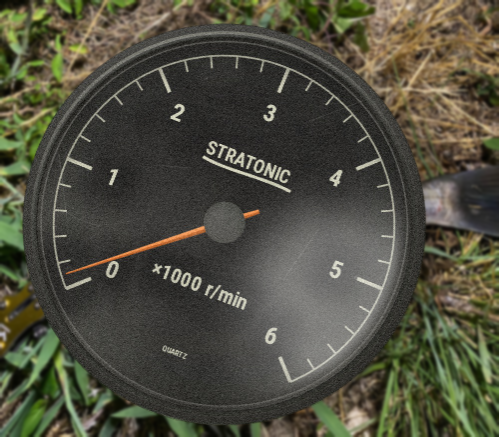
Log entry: {"value": 100, "unit": "rpm"}
